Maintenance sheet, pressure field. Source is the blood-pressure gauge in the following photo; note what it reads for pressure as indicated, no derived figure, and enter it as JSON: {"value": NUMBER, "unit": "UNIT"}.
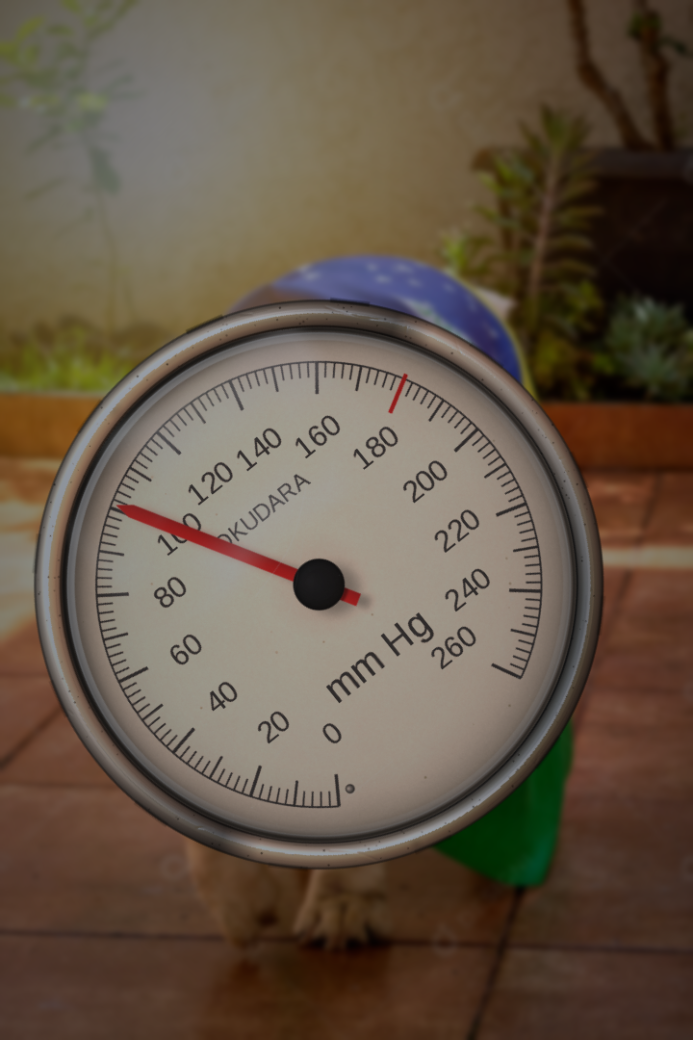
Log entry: {"value": 101, "unit": "mmHg"}
